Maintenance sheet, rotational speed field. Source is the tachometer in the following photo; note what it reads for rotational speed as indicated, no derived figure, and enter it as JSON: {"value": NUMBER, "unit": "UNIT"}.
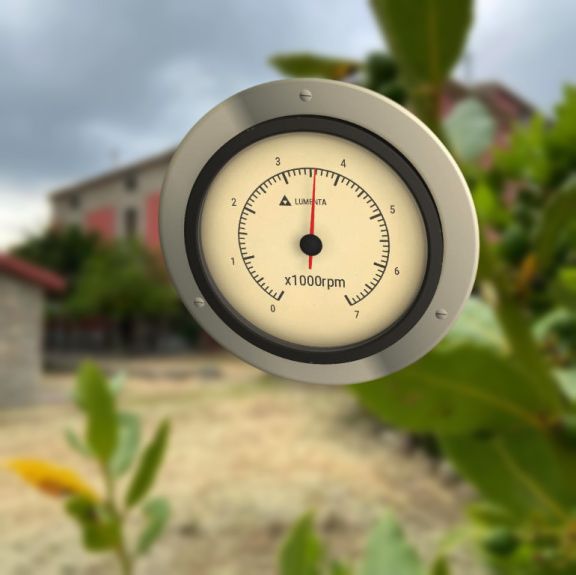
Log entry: {"value": 3600, "unit": "rpm"}
